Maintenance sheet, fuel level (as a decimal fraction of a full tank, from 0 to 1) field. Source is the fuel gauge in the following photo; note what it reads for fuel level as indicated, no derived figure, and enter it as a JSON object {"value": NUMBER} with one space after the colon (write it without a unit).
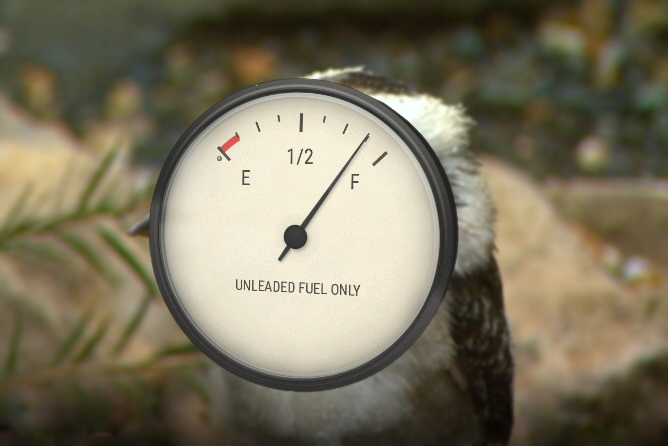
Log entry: {"value": 0.875}
